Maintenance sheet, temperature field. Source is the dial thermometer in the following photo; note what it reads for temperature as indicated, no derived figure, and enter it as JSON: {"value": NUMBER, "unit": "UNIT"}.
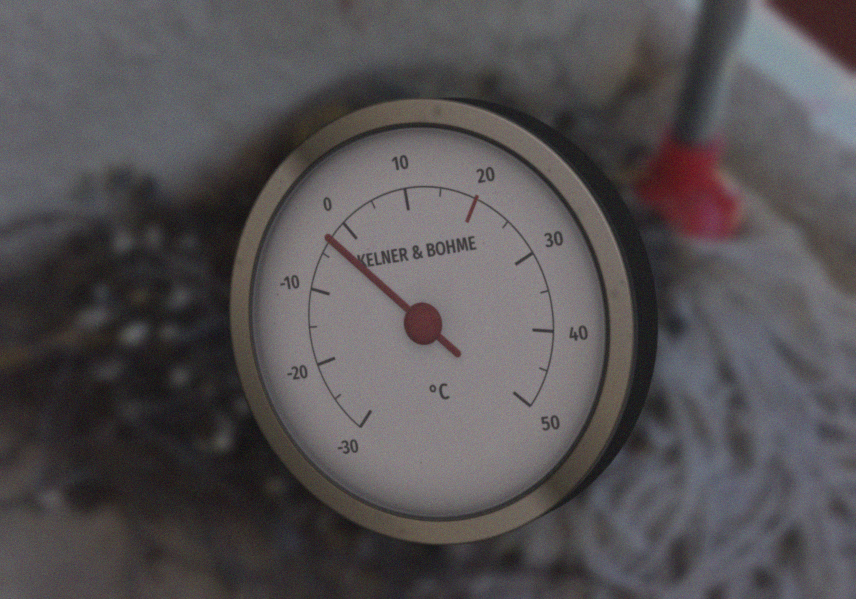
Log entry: {"value": -2.5, "unit": "°C"}
